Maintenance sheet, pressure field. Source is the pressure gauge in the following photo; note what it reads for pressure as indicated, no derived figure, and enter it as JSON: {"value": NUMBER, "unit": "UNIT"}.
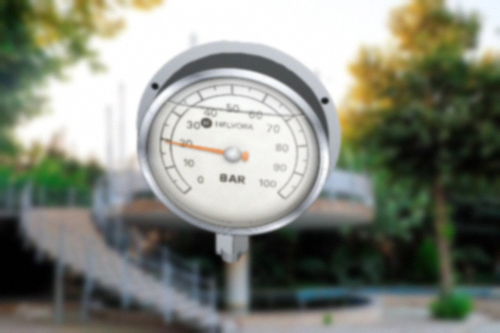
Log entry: {"value": 20, "unit": "bar"}
